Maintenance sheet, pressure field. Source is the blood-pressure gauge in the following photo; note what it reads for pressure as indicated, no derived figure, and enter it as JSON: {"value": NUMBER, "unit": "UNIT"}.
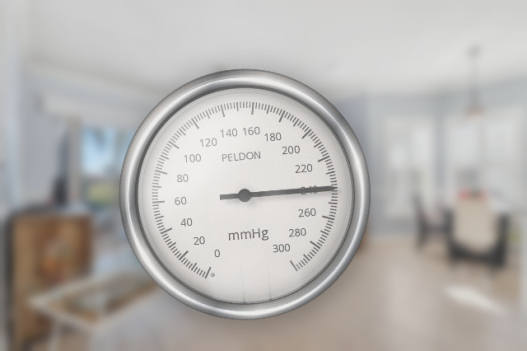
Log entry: {"value": 240, "unit": "mmHg"}
